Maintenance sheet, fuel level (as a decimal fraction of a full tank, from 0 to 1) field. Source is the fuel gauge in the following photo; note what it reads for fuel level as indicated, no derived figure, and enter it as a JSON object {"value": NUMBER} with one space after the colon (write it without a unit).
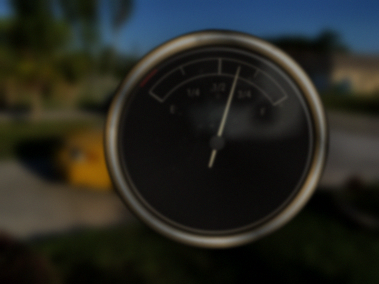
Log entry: {"value": 0.625}
